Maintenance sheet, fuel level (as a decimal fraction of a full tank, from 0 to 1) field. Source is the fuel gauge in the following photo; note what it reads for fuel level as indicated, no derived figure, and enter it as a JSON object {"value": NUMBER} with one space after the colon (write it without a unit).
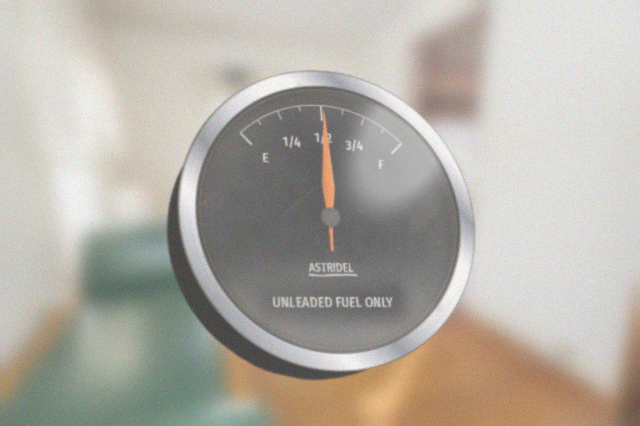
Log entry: {"value": 0.5}
